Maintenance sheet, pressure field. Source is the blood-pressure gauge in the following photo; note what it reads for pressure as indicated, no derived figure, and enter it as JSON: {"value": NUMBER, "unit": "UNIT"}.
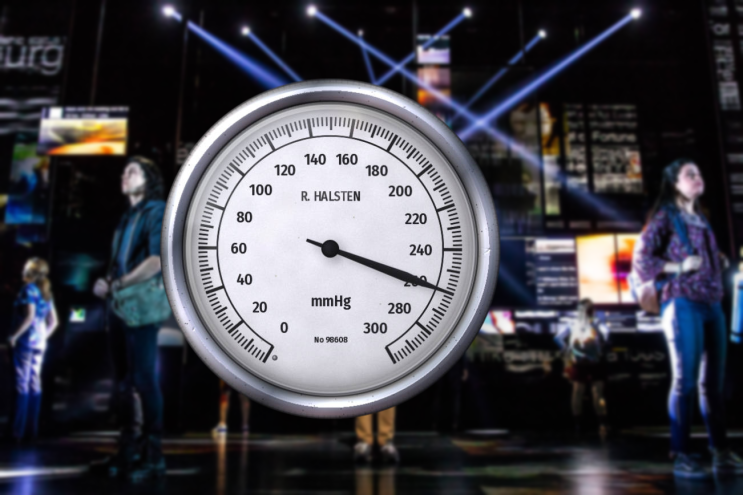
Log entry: {"value": 260, "unit": "mmHg"}
